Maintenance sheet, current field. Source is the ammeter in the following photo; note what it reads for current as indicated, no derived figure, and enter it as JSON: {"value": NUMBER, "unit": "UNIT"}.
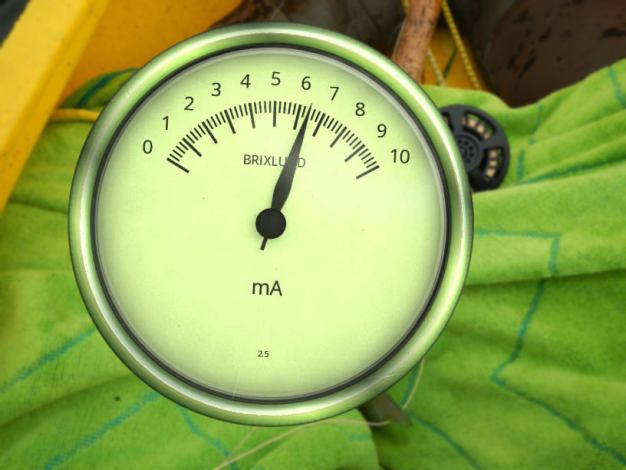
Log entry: {"value": 6.4, "unit": "mA"}
